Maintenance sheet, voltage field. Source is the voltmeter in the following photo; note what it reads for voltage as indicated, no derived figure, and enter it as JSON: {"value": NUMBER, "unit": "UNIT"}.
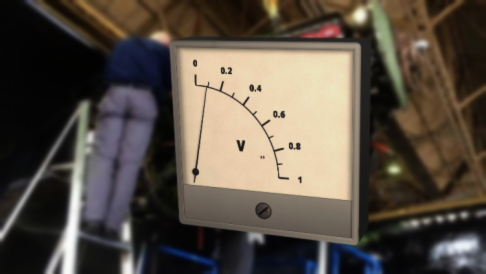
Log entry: {"value": 0.1, "unit": "V"}
